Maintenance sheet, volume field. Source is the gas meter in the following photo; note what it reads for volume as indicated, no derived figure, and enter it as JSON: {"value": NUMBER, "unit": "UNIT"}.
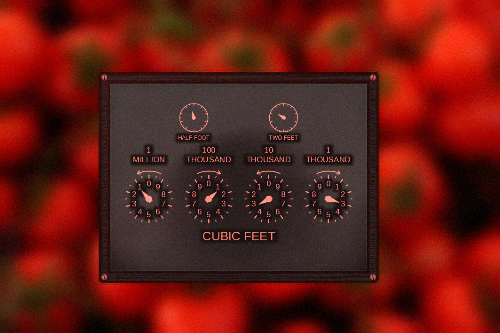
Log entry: {"value": 113300, "unit": "ft³"}
